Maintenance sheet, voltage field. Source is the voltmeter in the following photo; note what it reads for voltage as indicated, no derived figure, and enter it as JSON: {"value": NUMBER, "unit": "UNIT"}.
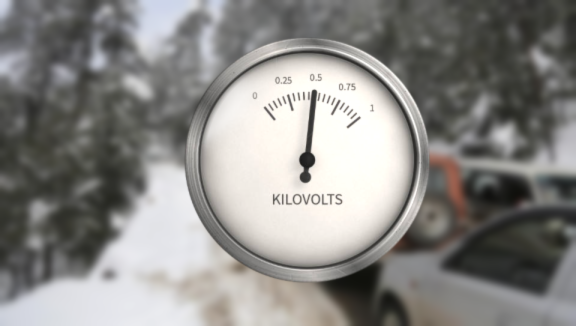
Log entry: {"value": 0.5, "unit": "kV"}
